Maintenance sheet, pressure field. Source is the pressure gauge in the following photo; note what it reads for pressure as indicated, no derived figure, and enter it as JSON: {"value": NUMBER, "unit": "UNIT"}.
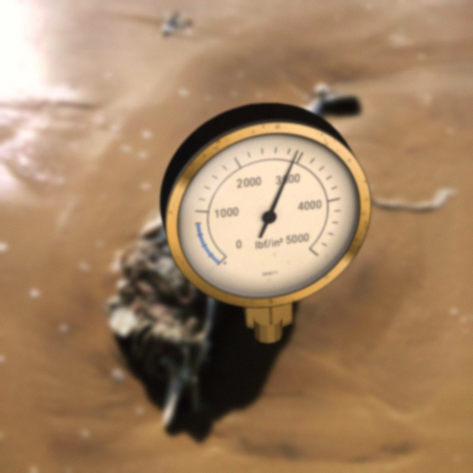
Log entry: {"value": 2900, "unit": "psi"}
